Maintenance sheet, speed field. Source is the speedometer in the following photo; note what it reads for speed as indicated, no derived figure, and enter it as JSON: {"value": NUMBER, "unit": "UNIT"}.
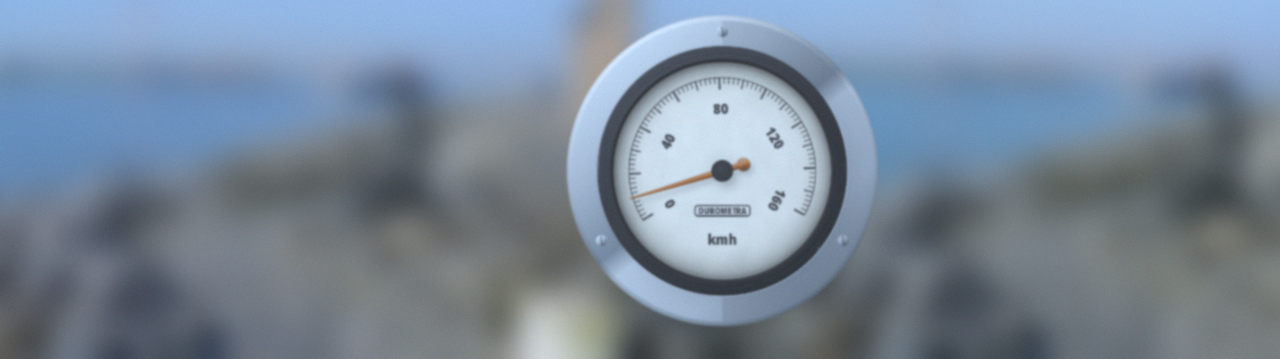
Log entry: {"value": 10, "unit": "km/h"}
